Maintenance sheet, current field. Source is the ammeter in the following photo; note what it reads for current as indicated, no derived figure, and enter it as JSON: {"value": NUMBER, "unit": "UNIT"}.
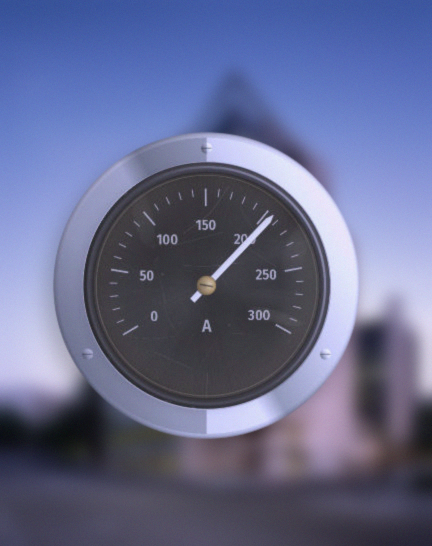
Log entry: {"value": 205, "unit": "A"}
